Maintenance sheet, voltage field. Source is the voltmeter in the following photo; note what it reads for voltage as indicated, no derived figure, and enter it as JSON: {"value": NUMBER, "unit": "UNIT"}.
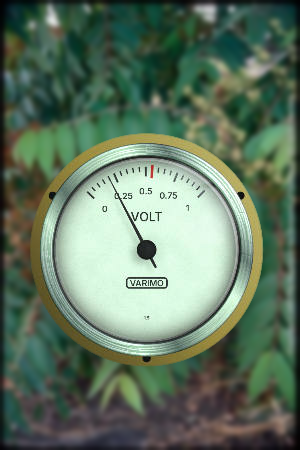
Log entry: {"value": 0.2, "unit": "V"}
